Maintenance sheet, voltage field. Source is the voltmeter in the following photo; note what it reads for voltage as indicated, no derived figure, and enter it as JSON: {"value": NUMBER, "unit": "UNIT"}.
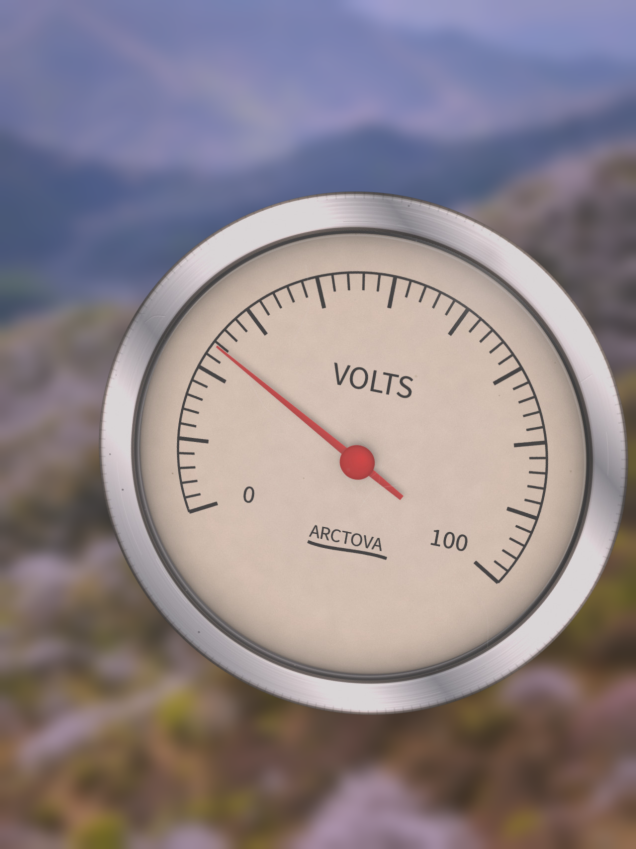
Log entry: {"value": 24, "unit": "V"}
